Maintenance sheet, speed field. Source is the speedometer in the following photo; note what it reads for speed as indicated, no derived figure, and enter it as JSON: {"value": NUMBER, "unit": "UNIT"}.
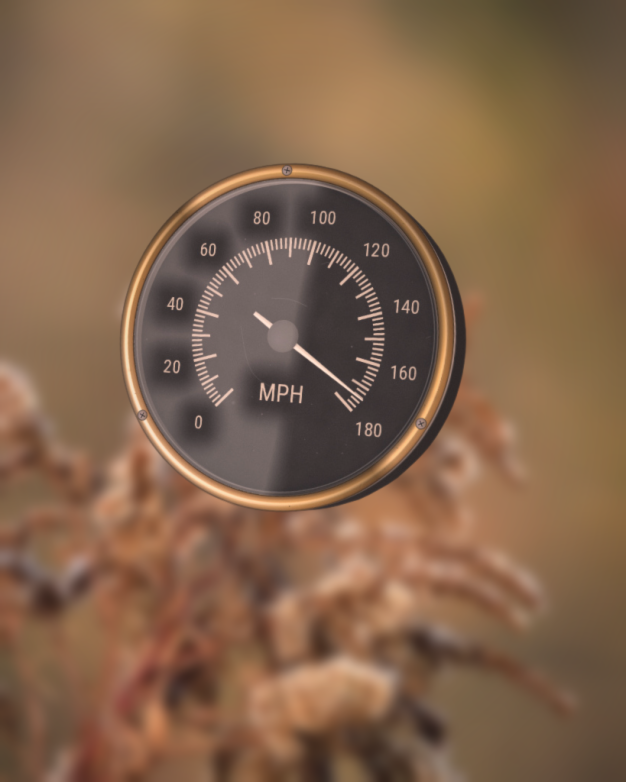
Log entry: {"value": 174, "unit": "mph"}
